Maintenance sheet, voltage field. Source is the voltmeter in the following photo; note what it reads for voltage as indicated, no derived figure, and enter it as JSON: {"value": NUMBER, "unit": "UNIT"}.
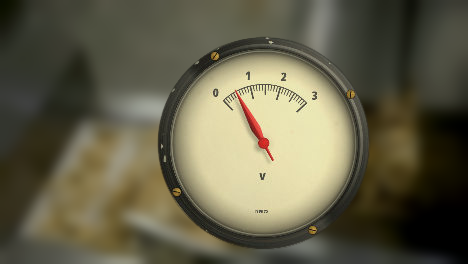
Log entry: {"value": 0.5, "unit": "V"}
